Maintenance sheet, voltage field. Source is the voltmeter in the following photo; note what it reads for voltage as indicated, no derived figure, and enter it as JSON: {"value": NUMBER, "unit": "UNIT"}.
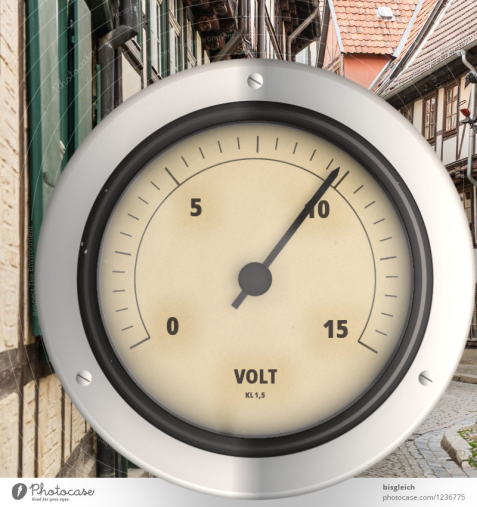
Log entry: {"value": 9.75, "unit": "V"}
